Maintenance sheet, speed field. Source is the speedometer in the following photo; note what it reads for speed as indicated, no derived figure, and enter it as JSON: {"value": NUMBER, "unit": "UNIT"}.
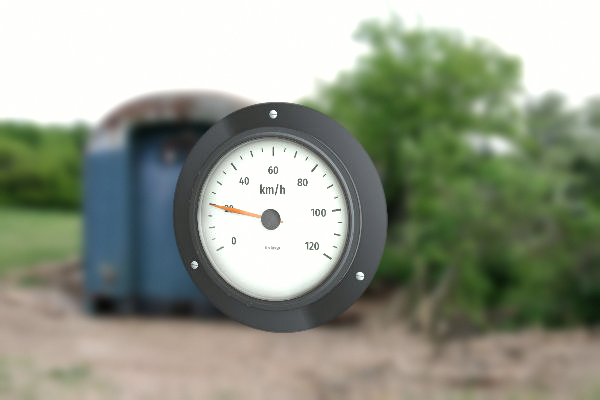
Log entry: {"value": 20, "unit": "km/h"}
